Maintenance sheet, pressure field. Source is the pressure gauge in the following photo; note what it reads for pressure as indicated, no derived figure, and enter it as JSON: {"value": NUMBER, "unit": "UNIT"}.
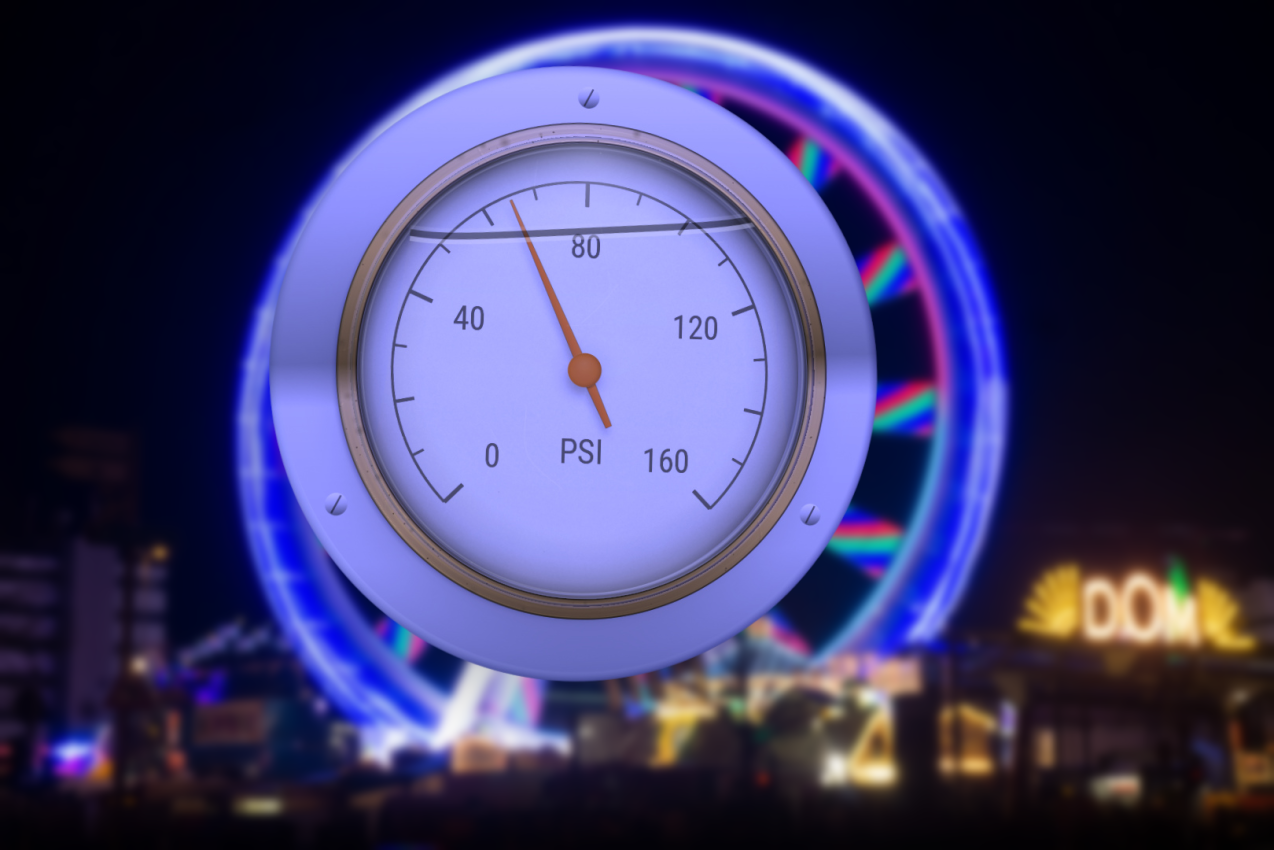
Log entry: {"value": 65, "unit": "psi"}
